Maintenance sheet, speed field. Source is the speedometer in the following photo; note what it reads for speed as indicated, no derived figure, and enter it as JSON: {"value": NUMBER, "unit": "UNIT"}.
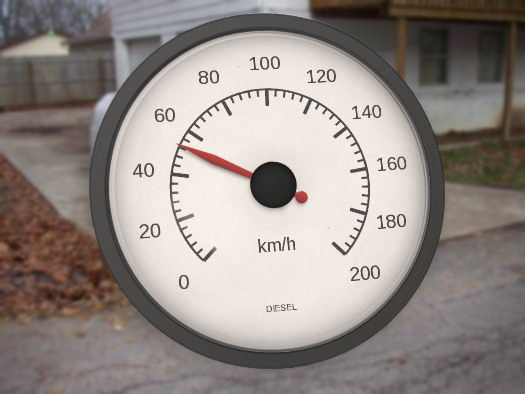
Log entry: {"value": 52, "unit": "km/h"}
